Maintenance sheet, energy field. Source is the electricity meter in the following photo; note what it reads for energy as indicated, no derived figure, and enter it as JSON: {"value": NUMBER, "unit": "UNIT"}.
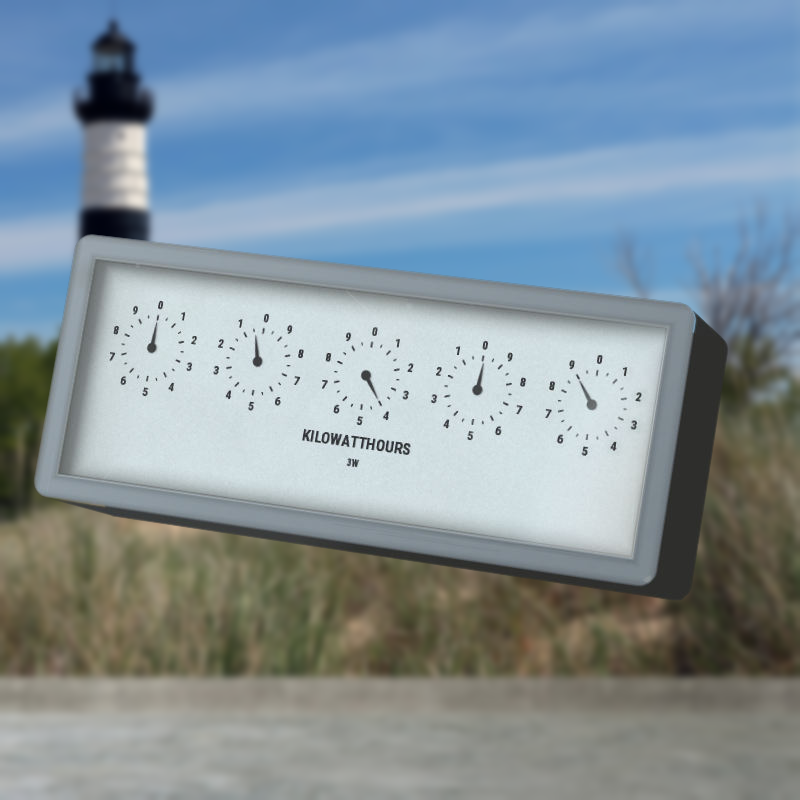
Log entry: {"value": 399, "unit": "kWh"}
